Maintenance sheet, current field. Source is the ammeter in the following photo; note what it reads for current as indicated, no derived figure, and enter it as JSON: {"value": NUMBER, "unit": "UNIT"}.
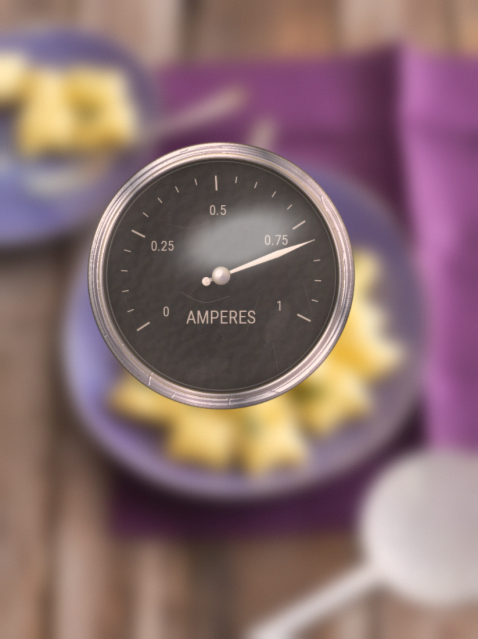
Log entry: {"value": 0.8, "unit": "A"}
